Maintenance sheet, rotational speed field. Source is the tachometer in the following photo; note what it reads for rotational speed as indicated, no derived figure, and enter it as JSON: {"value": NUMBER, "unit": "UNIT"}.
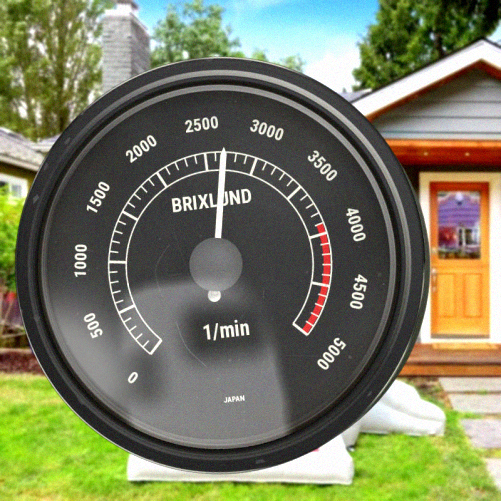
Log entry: {"value": 2700, "unit": "rpm"}
